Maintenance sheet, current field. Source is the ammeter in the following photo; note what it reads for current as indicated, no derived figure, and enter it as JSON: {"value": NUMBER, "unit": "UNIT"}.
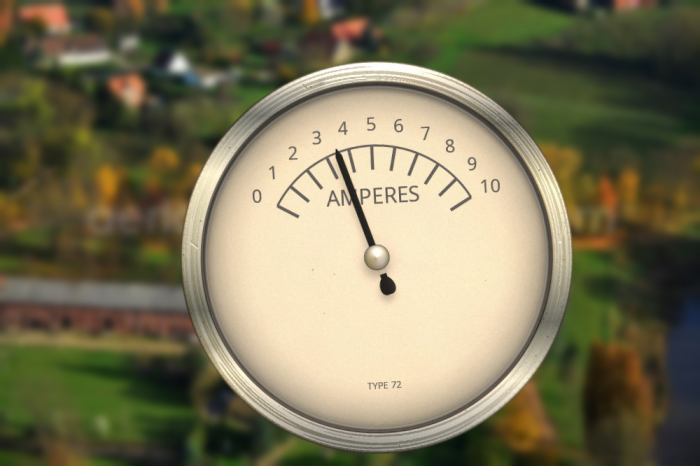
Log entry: {"value": 3.5, "unit": "A"}
